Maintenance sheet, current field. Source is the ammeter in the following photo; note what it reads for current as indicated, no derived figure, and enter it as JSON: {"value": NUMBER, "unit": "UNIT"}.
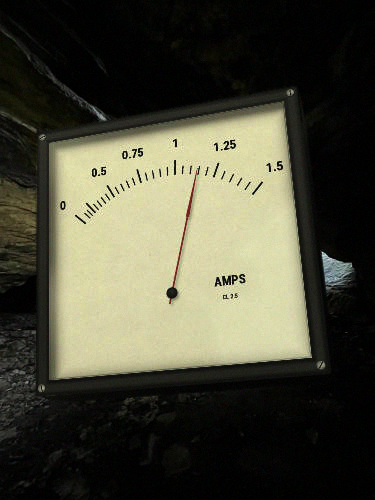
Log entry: {"value": 1.15, "unit": "A"}
